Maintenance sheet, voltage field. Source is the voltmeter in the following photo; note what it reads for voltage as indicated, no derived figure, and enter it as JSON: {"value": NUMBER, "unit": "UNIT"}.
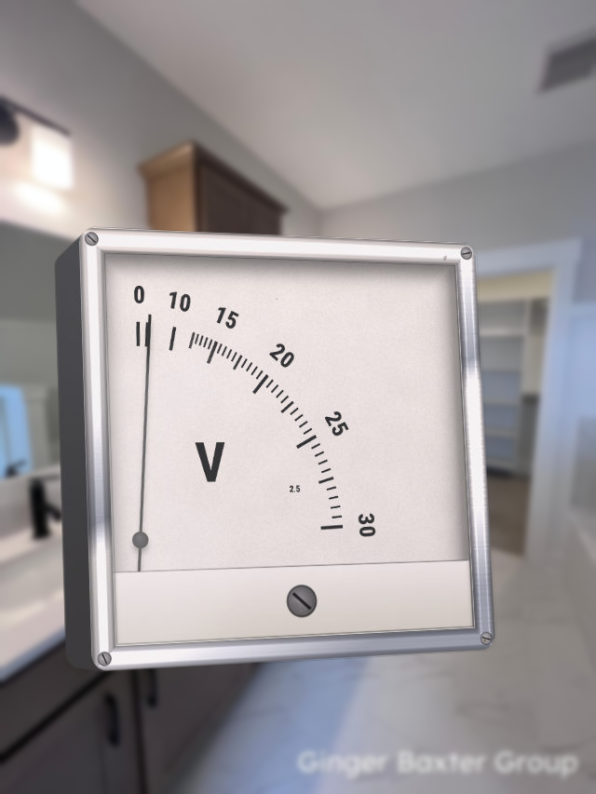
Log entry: {"value": 5, "unit": "V"}
